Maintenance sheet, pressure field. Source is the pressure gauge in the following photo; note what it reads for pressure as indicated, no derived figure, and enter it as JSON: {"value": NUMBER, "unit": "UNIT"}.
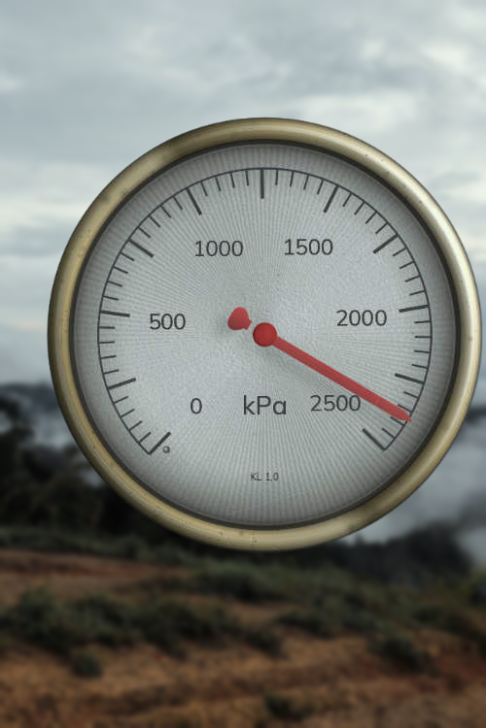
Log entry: {"value": 2375, "unit": "kPa"}
